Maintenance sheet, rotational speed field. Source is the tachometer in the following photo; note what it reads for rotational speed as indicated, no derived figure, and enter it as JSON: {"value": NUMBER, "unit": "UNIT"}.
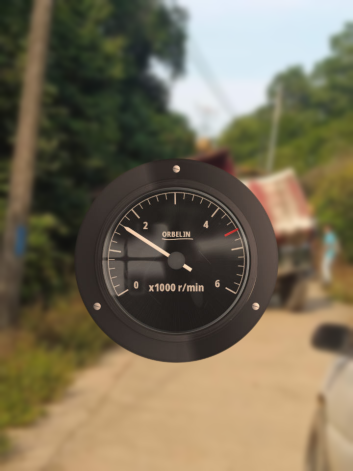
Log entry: {"value": 1600, "unit": "rpm"}
